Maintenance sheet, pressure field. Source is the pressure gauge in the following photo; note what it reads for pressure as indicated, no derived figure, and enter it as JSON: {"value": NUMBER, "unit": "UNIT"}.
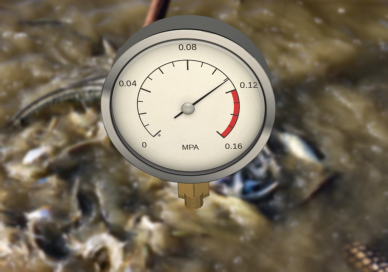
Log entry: {"value": 0.11, "unit": "MPa"}
